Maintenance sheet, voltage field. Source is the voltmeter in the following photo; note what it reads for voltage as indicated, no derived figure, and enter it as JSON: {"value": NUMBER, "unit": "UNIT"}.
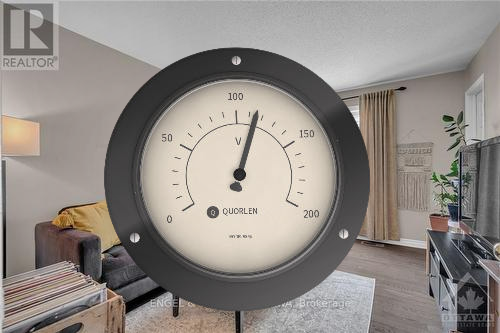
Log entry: {"value": 115, "unit": "V"}
